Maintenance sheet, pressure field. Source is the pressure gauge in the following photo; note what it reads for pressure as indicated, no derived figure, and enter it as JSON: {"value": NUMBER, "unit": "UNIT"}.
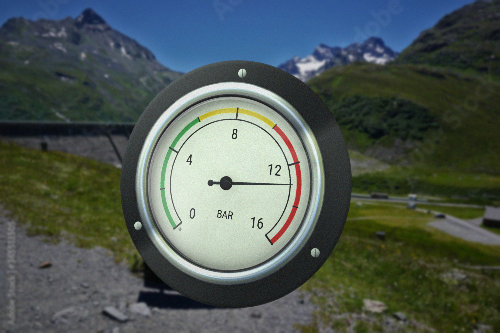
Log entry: {"value": 13, "unit": "bar"}
